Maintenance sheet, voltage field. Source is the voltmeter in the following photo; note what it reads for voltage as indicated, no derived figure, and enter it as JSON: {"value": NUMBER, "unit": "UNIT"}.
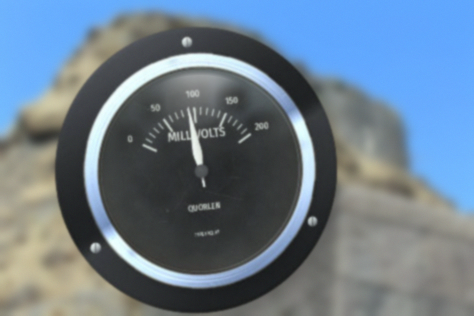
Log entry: {"value": 90, "unit": "mV"}
